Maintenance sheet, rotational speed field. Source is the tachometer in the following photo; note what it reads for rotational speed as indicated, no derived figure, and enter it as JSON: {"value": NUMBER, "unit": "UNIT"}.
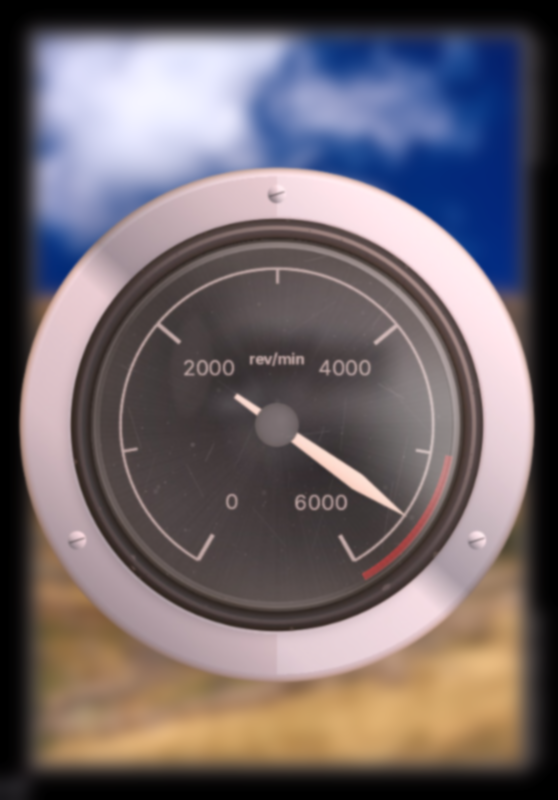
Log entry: {"value": 5500, "unit": "rpm"}
